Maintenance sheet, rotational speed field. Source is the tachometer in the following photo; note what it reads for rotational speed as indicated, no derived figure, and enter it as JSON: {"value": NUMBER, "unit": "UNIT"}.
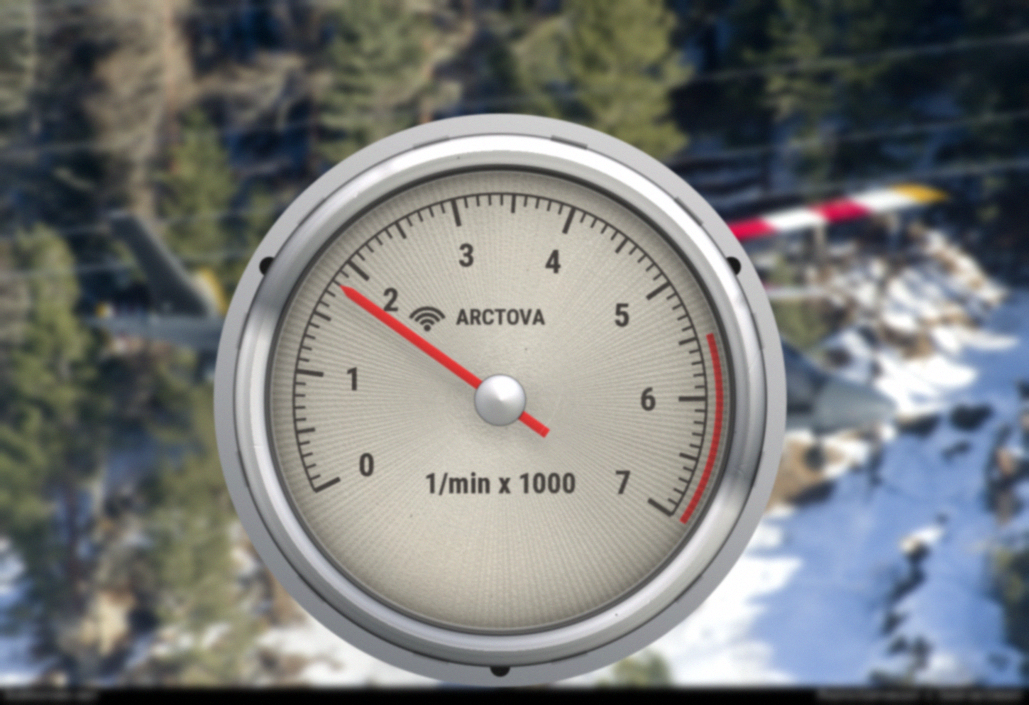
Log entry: {"value": 1800, "unit": "rpm"}
